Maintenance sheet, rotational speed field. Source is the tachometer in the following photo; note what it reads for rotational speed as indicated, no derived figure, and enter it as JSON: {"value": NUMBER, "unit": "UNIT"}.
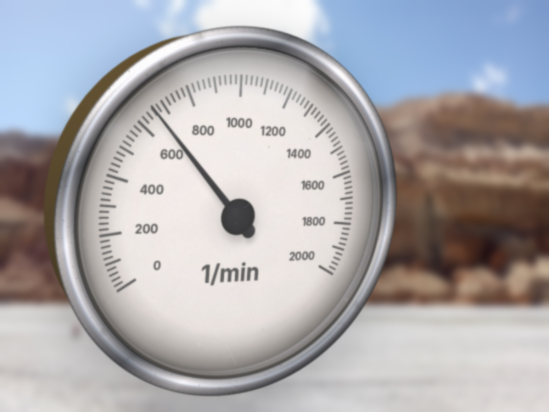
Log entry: {"value": 660, "unit": "rpm"}
